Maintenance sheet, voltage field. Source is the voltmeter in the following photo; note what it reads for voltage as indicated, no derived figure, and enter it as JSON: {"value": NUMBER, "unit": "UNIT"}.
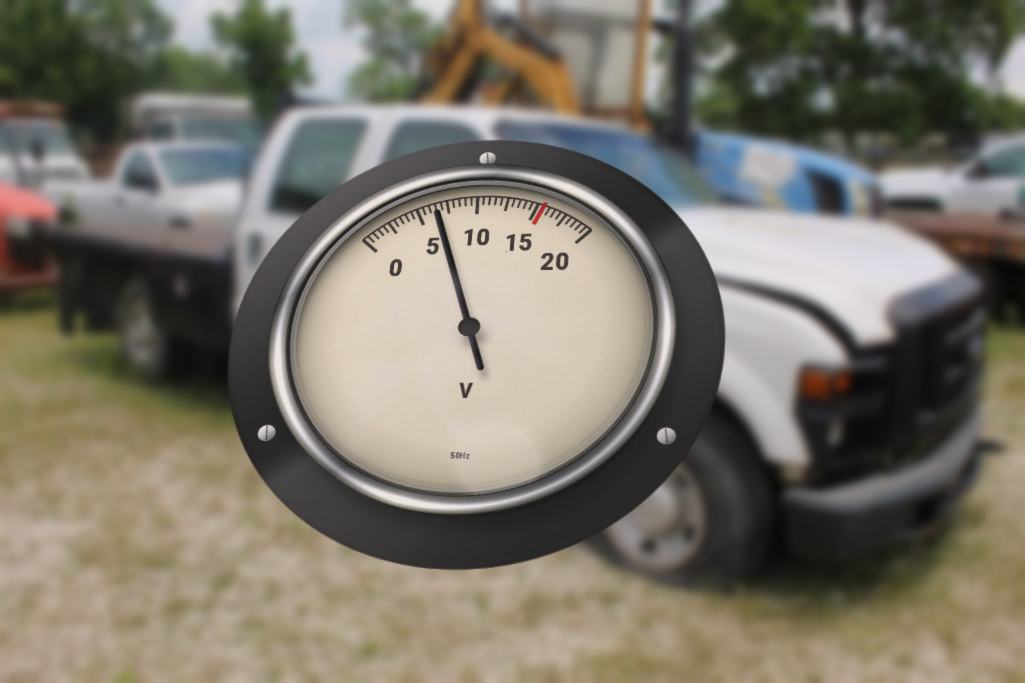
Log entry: {"value": 6.5, "unit": "V"}
